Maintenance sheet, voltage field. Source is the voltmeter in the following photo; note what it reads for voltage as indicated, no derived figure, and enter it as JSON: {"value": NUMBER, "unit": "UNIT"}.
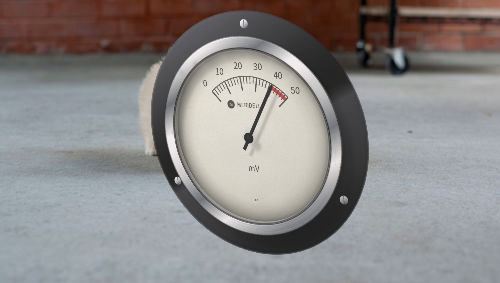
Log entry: {"value": 40, "unit": "mV"}
